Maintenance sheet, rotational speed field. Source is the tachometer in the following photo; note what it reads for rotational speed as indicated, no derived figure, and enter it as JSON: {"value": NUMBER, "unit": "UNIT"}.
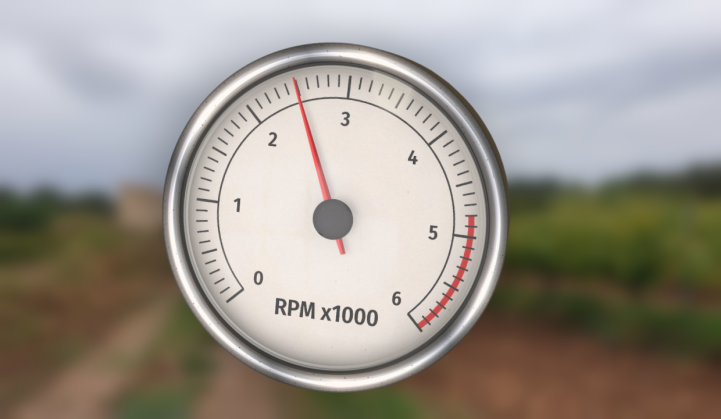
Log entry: {"value": 2500, "unit": "rpm"}
